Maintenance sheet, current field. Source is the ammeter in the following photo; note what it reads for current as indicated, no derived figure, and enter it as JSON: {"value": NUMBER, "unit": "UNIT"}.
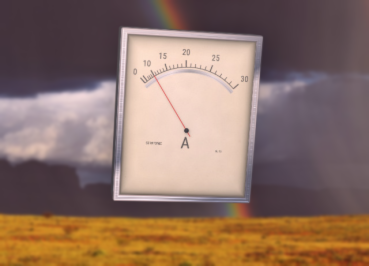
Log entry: {"value": 10, "unit": "A"}
